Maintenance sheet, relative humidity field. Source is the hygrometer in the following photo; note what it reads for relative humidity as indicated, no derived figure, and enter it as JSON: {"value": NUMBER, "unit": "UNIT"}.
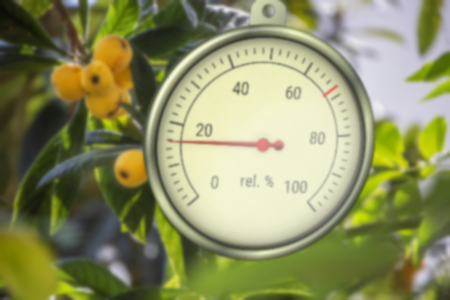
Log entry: {"value": 16, "unit": "%"}
